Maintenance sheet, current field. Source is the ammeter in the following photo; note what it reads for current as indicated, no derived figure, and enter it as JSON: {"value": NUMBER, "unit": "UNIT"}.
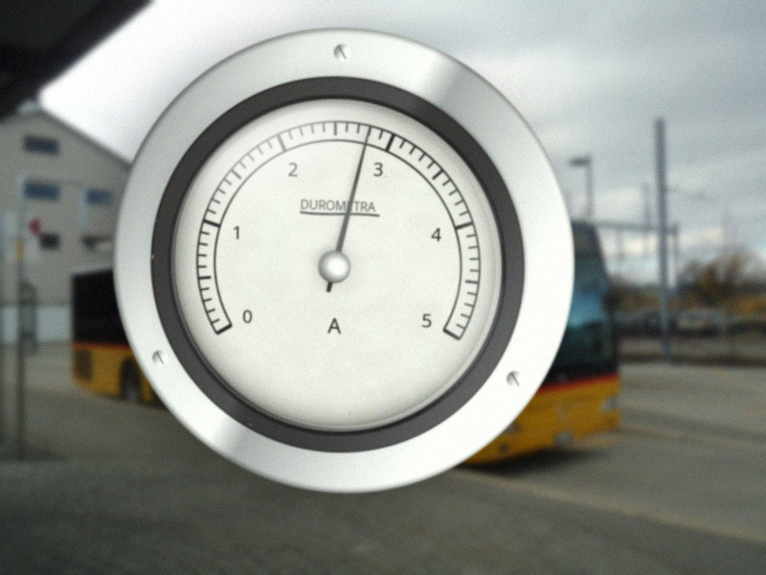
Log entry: {"value": 2.8, "unit": "A"}
